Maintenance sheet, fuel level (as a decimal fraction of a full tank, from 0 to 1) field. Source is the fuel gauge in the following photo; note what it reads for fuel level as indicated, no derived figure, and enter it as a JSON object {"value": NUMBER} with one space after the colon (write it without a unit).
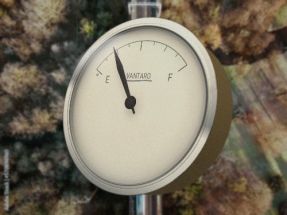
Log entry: {"value": 0.25}
